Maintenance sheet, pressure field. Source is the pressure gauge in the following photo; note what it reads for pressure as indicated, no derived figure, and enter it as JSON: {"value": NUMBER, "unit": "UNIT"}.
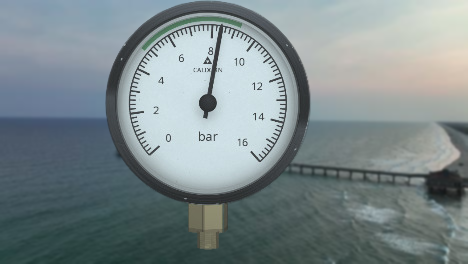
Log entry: {"value": 8.4, "unit": "bar"}
